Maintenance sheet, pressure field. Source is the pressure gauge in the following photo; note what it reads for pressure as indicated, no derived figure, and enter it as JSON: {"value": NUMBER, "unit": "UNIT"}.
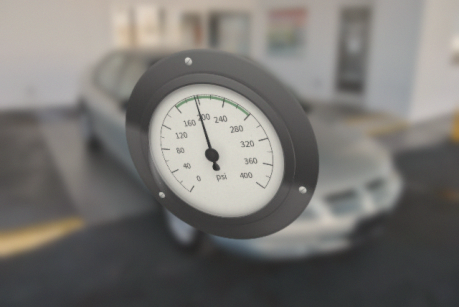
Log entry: {"value": 200, "unit": "psi"}
